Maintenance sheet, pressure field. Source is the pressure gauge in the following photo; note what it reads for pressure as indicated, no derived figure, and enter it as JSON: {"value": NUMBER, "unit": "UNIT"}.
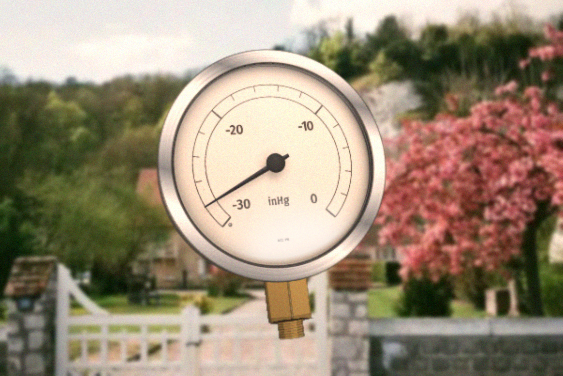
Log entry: {"value": -28, "unit": "inHg"}
